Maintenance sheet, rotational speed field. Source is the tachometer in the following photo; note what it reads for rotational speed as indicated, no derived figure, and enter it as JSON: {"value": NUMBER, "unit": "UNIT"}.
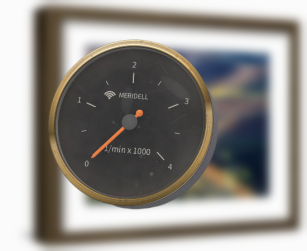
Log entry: {"value": 0, "unit": "rpm"}
